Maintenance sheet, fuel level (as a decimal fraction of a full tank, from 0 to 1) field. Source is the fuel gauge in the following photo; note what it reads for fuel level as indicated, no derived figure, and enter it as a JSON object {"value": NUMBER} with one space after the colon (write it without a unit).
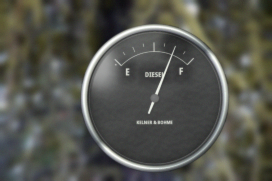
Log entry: {"value": 0.75}
